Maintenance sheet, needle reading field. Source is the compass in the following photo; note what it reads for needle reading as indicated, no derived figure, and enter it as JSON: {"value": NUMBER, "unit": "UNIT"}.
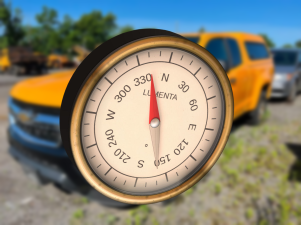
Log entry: {"value": 340, "unit": "°"}
